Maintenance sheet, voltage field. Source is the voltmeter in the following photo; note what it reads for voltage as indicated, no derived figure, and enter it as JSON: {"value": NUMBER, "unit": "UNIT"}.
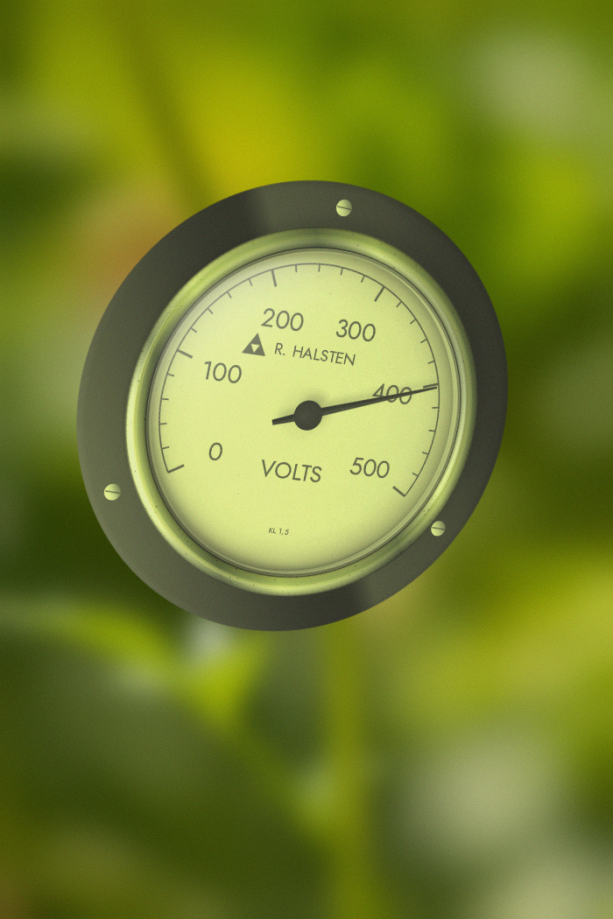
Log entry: {"value": 400, "unit": "V"}
